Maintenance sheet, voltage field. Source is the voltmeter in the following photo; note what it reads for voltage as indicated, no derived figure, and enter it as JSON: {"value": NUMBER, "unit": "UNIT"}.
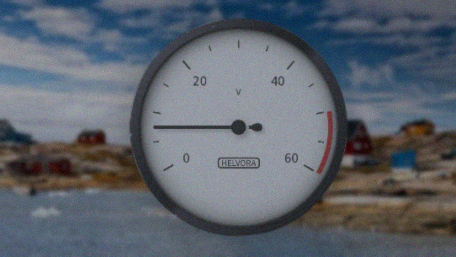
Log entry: {"value": 7.5, "unit": "V"}
